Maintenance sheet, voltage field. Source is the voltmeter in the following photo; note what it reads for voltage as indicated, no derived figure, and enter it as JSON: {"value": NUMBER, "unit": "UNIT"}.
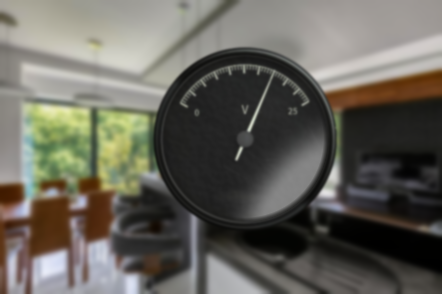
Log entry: {"value": 17.5, "unit": "V"}
